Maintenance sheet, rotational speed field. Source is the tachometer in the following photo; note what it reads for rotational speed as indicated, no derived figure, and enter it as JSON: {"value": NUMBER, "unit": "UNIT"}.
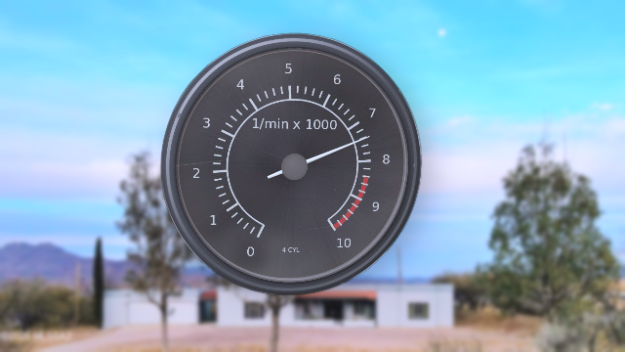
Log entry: {"value": 7400, "unit": "rpm"}
